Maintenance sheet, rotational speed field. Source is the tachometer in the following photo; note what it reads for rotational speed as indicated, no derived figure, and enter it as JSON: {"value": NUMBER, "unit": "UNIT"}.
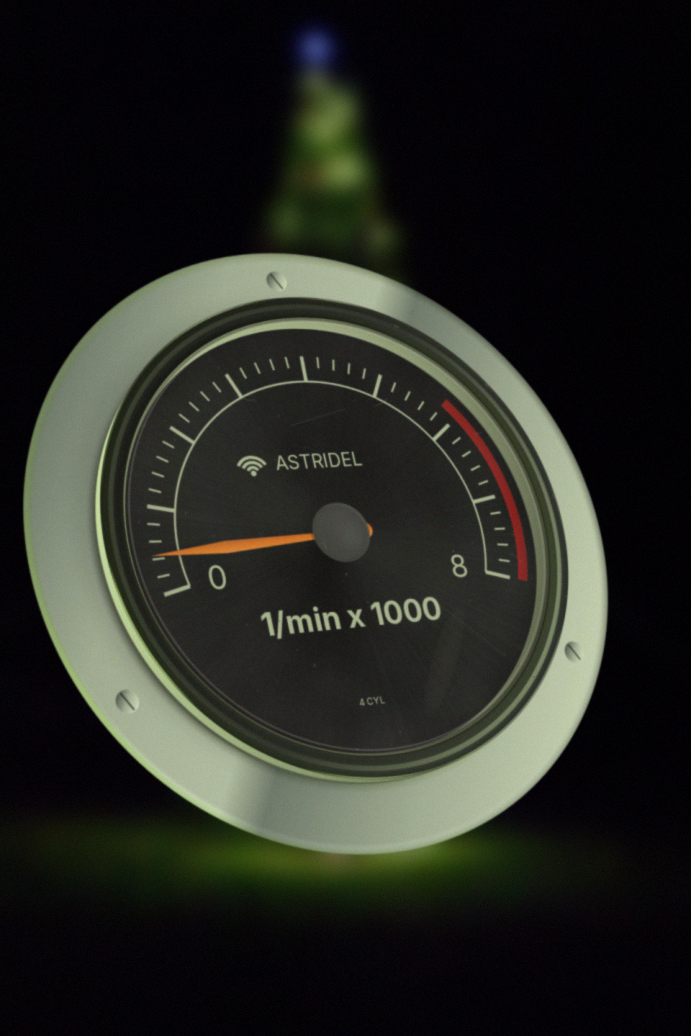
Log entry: {"value": 400, "unit": "rpm"}
